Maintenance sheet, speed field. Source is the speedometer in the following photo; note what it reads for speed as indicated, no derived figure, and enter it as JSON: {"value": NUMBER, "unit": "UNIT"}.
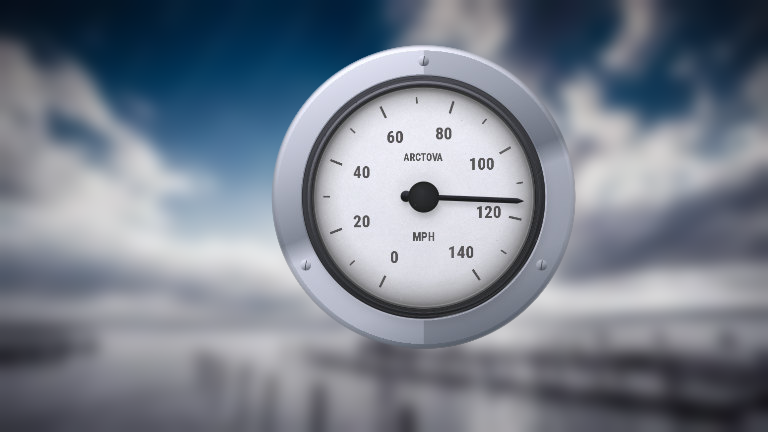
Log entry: {"value": 115, "unit": "mph"}
